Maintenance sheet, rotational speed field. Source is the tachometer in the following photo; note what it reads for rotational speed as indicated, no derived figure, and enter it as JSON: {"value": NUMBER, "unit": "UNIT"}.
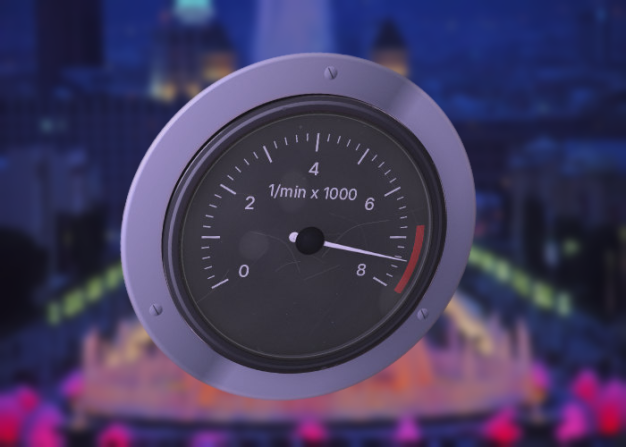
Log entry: {"value": 7400, "unit": "rpm"}
